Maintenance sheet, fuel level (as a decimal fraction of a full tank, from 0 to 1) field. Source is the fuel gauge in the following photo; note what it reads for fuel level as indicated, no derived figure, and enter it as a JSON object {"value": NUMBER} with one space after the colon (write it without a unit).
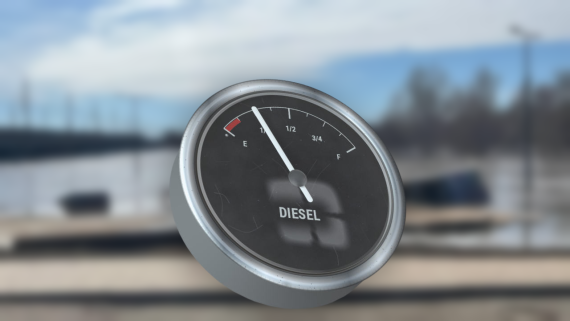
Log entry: {"value": 0.25}
